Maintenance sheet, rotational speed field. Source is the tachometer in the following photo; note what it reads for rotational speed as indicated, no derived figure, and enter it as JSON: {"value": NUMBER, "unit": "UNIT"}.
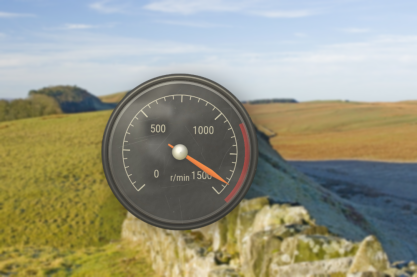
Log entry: {"value": 1425, "unit": "rpm"}
